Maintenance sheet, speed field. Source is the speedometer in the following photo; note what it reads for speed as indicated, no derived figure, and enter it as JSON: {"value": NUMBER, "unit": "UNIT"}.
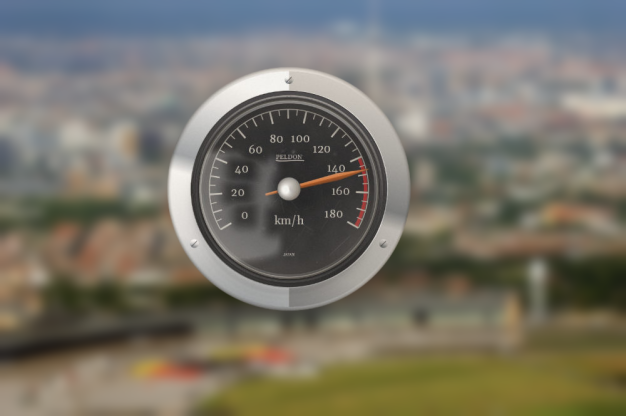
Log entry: {"value": 147.5, "unit": "km/h"}
